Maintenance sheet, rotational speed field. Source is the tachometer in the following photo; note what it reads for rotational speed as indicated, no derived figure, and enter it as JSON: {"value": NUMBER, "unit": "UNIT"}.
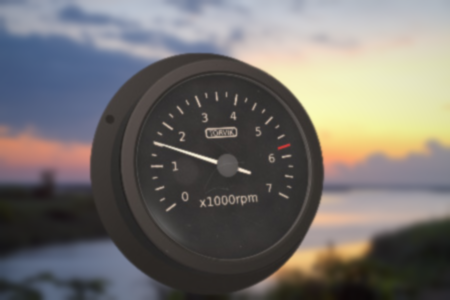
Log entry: {"value": 1500, "unit": "rpm"}
